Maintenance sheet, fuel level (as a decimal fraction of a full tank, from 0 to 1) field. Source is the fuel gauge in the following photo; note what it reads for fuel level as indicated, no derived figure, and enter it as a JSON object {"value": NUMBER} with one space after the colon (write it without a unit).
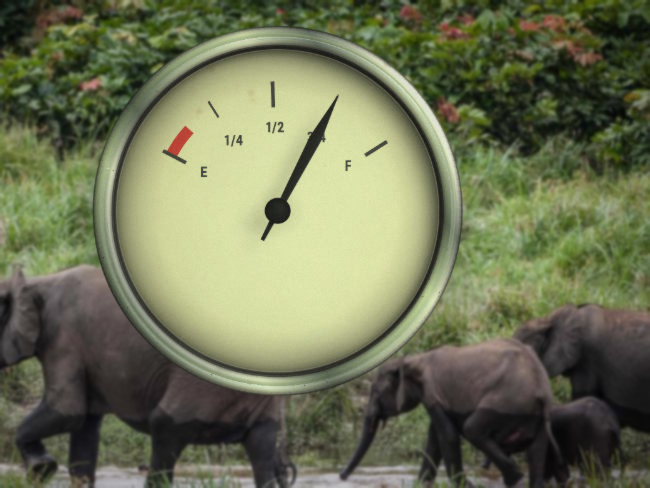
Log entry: {"value": 0.75}
